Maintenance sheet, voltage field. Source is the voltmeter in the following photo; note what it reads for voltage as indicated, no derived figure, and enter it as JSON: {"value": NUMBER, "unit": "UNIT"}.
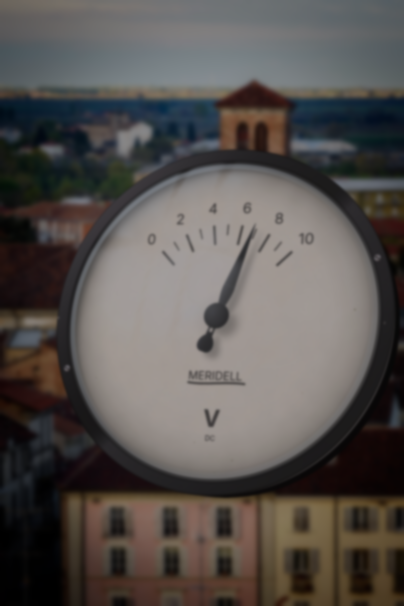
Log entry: {"value": 7, "unit": "V"}
